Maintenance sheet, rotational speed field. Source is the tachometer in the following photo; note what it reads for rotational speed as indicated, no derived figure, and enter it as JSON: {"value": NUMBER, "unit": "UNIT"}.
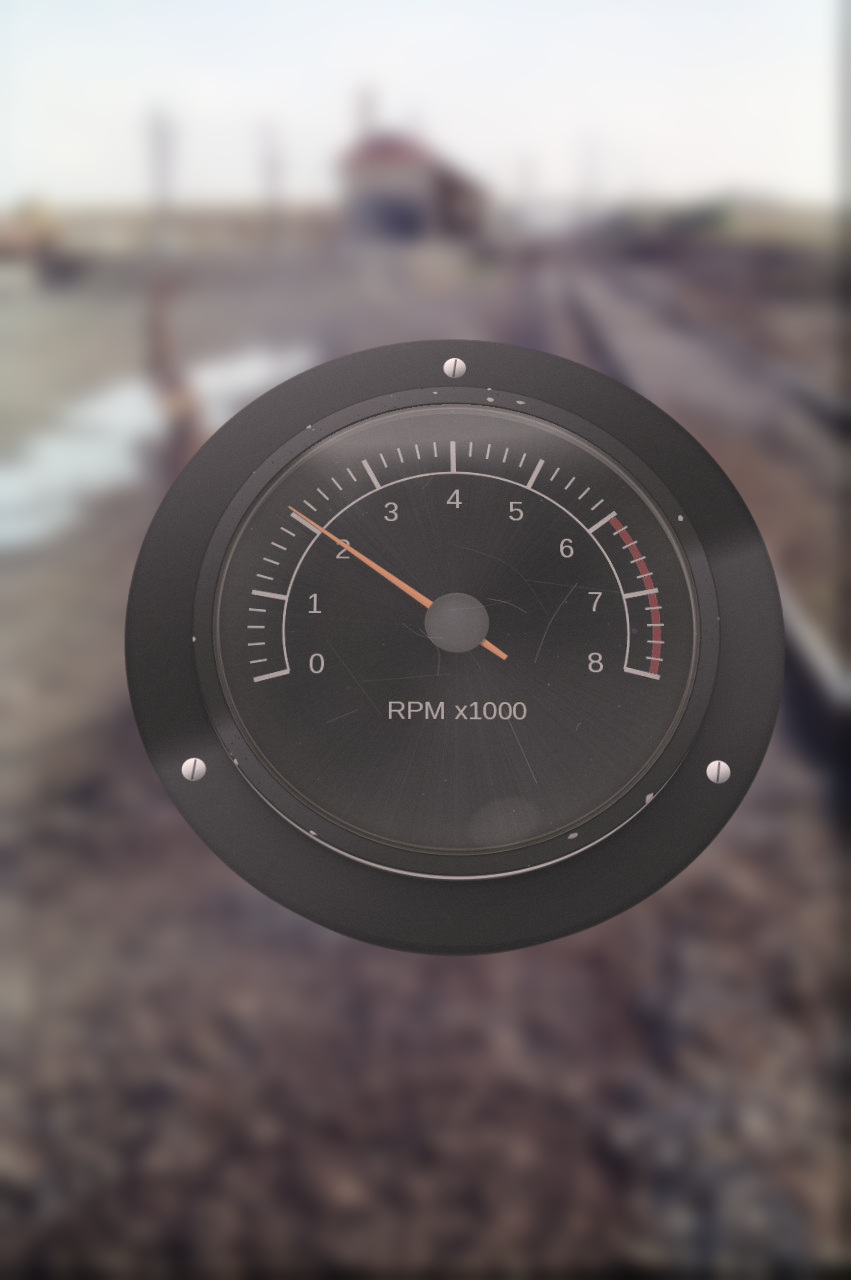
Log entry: {"value": 2000, "unit": "rpm"}
